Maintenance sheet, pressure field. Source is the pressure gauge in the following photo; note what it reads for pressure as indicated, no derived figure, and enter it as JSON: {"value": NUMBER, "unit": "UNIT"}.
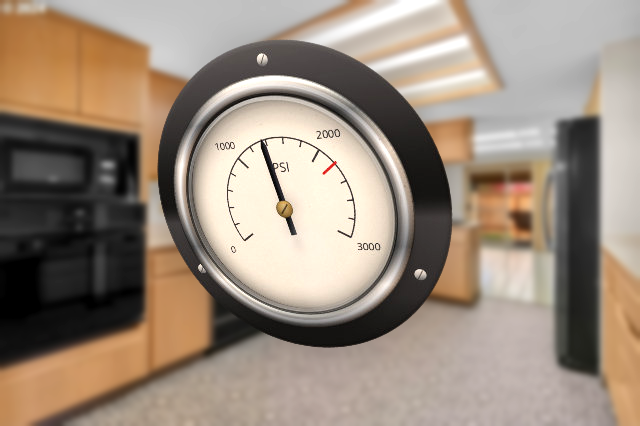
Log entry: {"value": 1400, "unit": "psi"}
